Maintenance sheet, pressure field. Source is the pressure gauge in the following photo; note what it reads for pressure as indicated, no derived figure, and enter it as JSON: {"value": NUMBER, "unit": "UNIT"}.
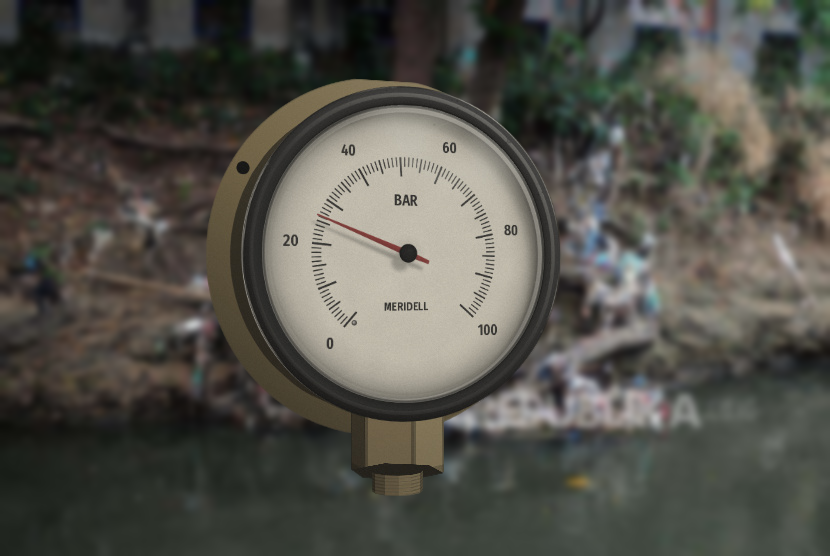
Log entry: {"value": 26, "unit": "bar"}
